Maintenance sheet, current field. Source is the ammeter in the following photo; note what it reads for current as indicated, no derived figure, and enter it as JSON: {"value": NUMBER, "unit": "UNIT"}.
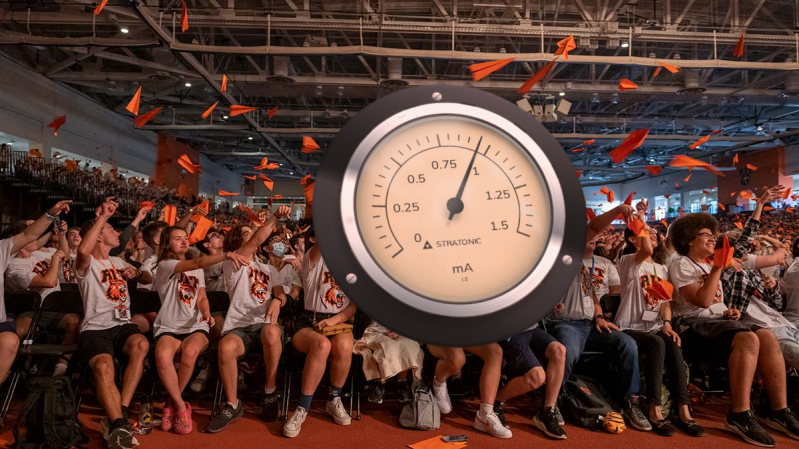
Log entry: {"value": 0.95, "unit": "mA"}
